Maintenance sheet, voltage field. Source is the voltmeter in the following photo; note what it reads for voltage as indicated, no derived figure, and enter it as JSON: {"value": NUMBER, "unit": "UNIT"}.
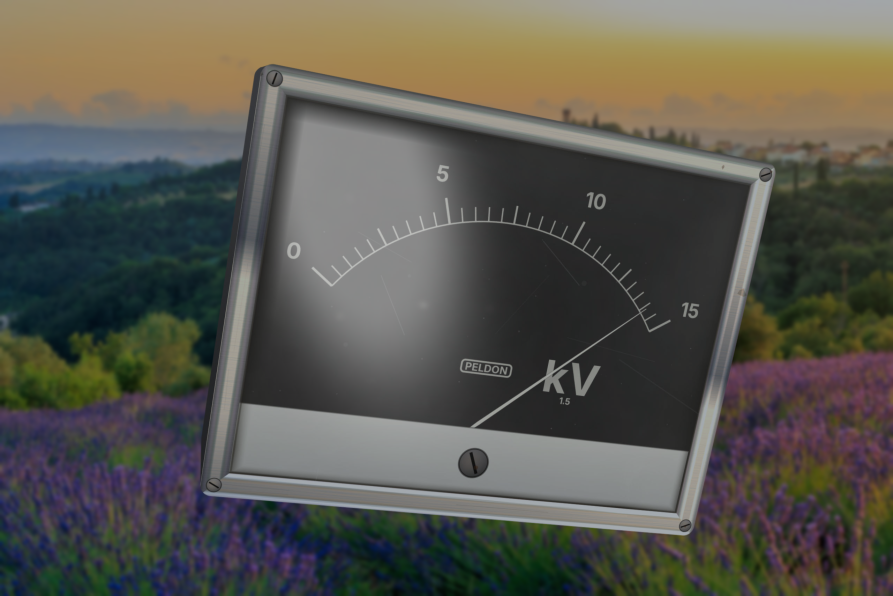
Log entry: {"value": 14, "unit": "kV"}
